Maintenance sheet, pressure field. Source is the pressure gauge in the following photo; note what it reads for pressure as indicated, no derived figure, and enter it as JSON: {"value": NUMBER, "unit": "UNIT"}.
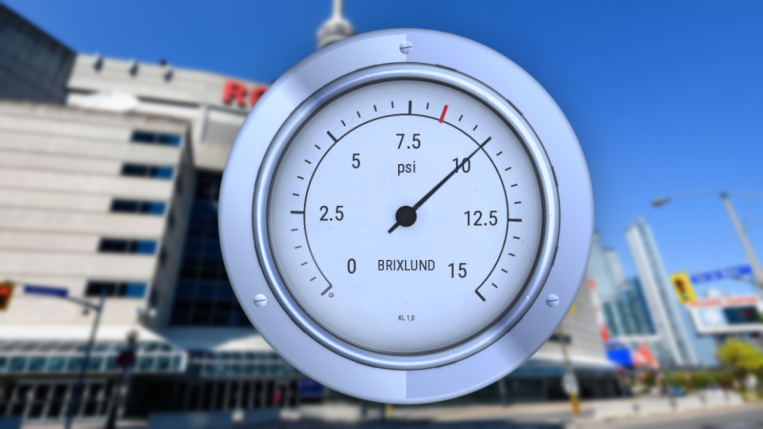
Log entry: {"value": 10, "unit": "psi"}
